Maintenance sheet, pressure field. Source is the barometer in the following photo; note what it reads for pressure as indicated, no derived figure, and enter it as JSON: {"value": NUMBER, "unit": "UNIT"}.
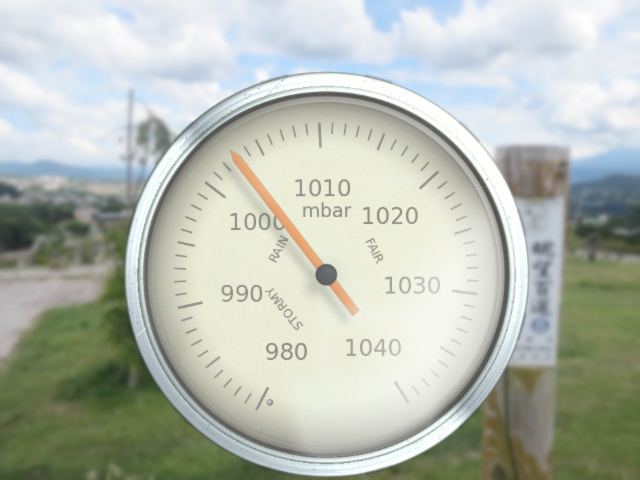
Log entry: {"value": 1003, "unit": "mbar"}
